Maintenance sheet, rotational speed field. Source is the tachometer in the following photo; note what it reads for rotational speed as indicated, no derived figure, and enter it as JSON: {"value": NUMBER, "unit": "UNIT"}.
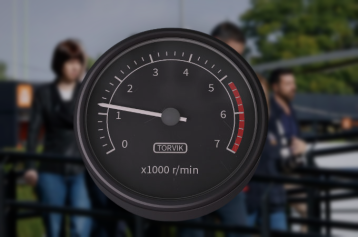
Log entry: {"value": 1200, "unit": "rpm"}
